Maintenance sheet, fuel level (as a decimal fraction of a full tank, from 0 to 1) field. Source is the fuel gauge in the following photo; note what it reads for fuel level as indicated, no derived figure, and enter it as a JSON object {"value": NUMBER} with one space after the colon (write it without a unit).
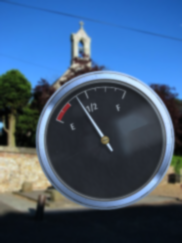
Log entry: {"value": 0.375}
